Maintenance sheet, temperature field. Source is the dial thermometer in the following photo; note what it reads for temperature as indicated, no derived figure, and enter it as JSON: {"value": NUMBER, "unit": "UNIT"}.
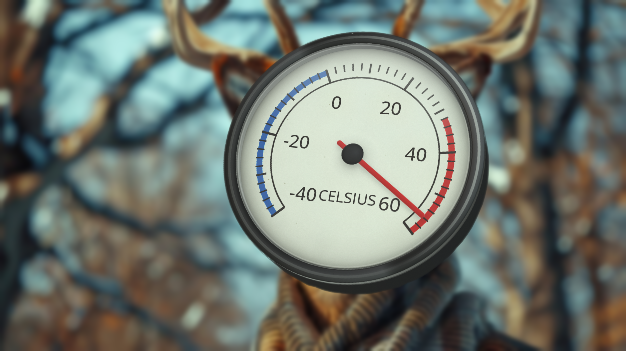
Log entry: {"value": 56, "unit": "°C"}
